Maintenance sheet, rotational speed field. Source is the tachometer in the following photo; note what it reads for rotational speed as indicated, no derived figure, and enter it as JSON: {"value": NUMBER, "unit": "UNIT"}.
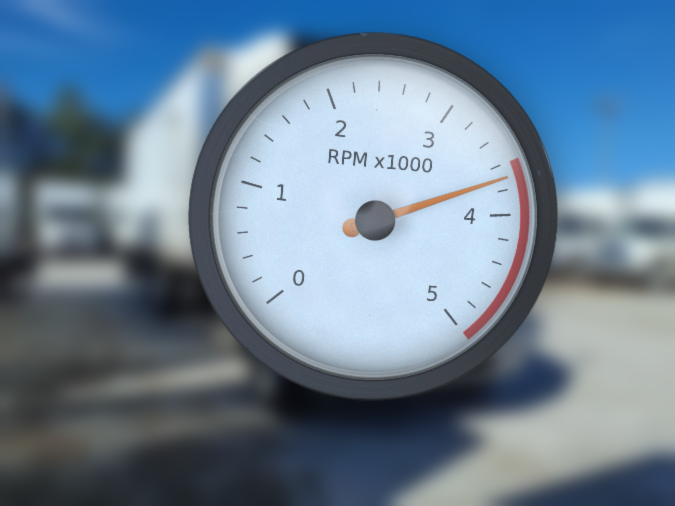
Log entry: {"value": 3700, "unit": "rpm"}
